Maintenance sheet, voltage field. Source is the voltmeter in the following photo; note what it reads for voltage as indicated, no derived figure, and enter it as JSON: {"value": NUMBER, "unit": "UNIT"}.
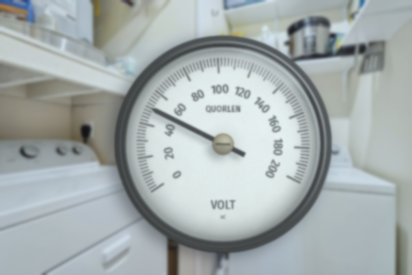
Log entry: {"value": 50, "unit": "V"}
